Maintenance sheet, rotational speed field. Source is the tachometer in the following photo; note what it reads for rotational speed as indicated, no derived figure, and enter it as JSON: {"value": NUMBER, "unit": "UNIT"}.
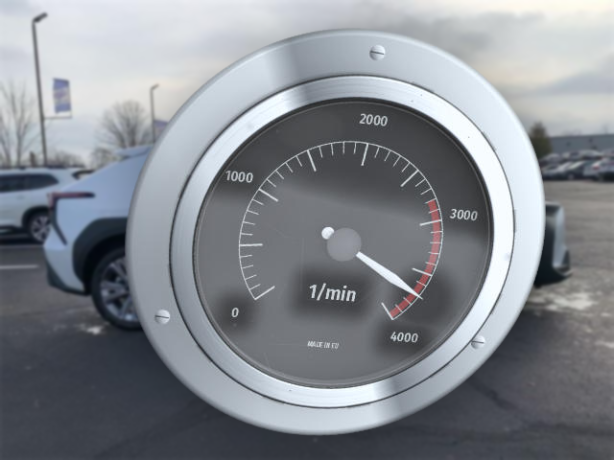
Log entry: {"value": 3700, "unit": "rpm"}
